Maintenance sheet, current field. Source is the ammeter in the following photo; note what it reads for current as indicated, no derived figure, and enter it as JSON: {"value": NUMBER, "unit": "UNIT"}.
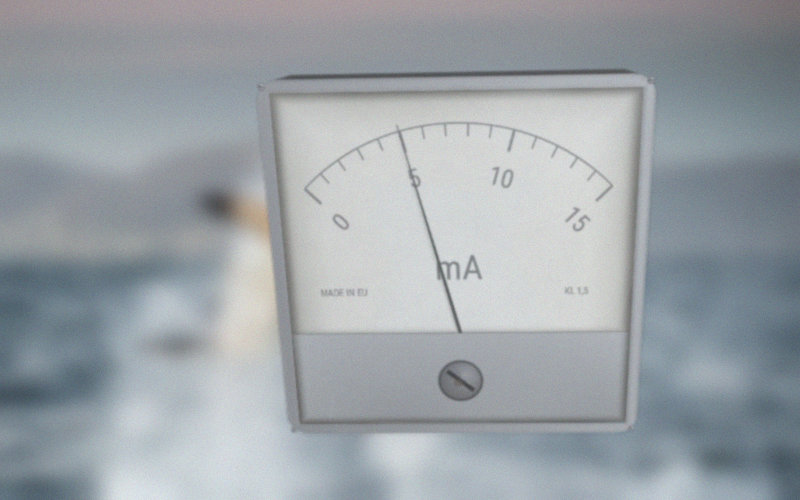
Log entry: {"value": 5, "unit": "mA"}
